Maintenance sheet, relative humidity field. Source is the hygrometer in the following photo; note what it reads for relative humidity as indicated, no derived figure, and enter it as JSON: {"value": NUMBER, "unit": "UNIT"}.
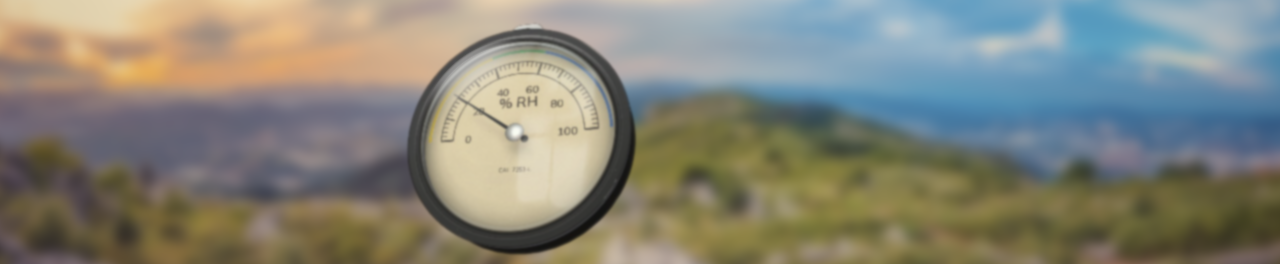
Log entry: {"value": 20, "unit": "%"}
